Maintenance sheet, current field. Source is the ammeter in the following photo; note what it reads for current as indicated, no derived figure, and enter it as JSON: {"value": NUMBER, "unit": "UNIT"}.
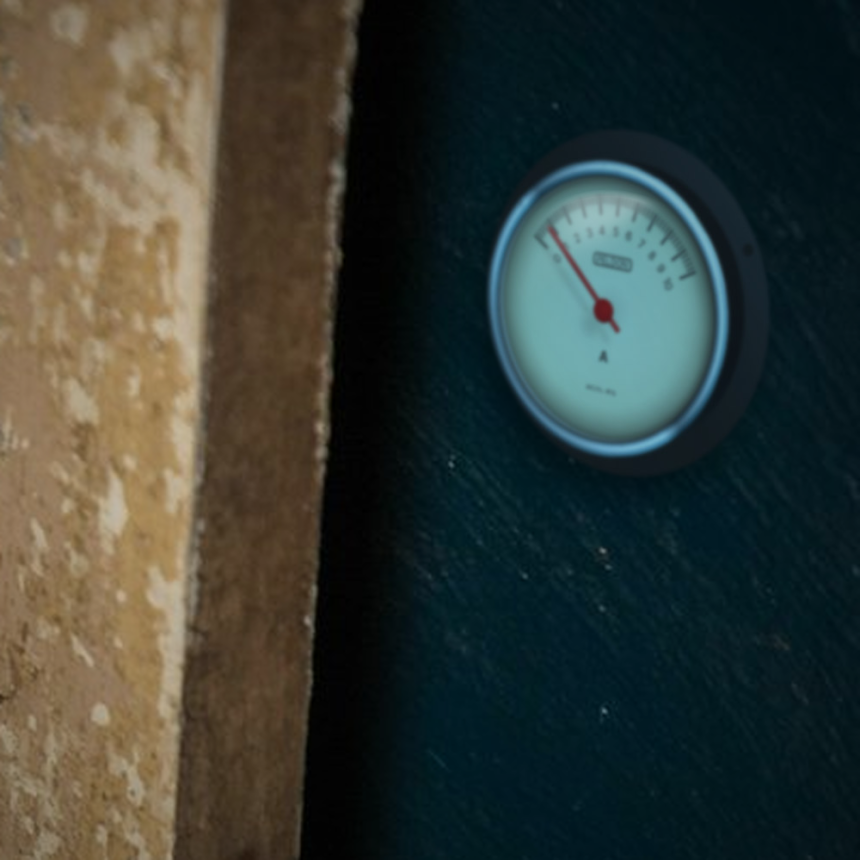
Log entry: {"value": 1, "unit": "A"}
